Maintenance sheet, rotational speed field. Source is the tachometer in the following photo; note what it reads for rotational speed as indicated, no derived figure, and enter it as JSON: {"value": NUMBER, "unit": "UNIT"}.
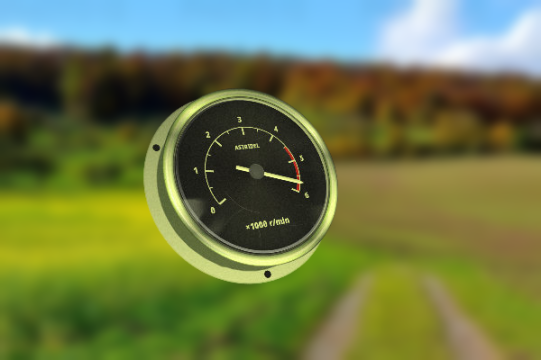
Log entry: {"value": 5750, "unit": "rpm"}
